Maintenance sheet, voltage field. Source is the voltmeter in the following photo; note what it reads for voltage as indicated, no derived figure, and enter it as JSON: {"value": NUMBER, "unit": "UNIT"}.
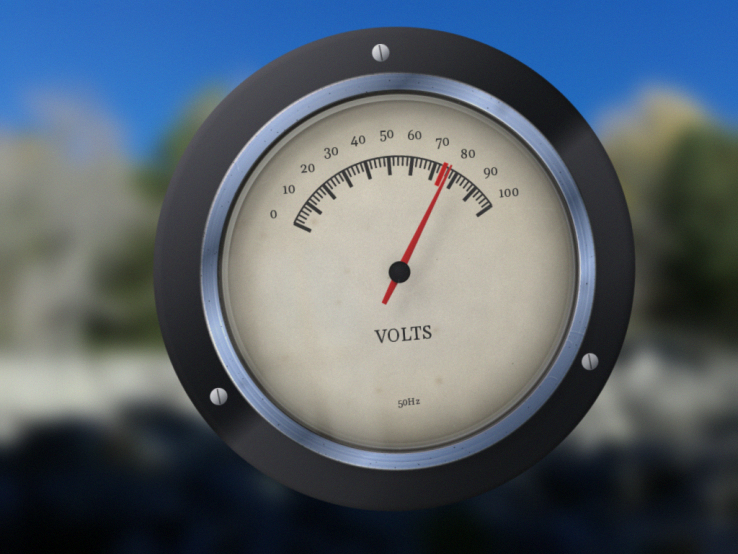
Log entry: {"value": 76, "unit": "V"}
